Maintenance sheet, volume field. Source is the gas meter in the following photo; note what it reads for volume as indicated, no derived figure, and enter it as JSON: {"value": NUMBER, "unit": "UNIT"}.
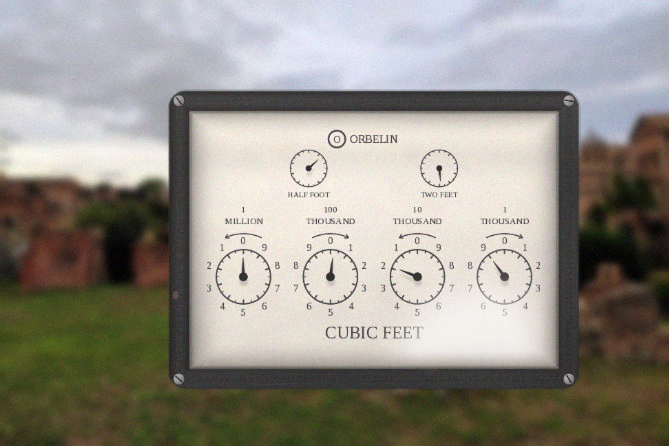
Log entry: {"value": 1900, "unit": "ft³"}
